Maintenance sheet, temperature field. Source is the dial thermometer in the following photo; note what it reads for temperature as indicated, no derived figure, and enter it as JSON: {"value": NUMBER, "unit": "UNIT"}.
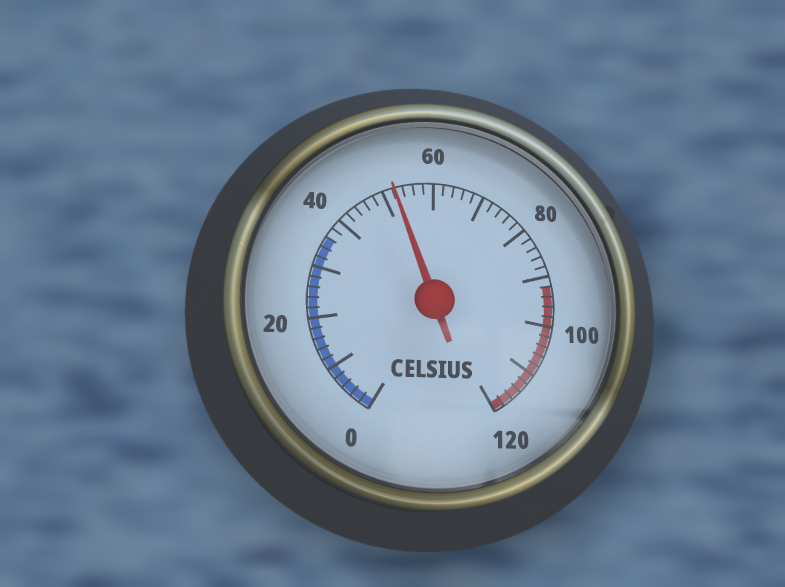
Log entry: {"value": 52, "unit": "°C"}
